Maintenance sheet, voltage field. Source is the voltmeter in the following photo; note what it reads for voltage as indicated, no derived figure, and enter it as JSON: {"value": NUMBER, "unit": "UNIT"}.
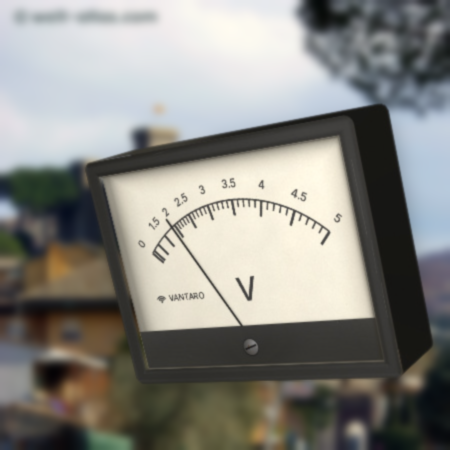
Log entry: {"value": 2, "unit": "V"}
